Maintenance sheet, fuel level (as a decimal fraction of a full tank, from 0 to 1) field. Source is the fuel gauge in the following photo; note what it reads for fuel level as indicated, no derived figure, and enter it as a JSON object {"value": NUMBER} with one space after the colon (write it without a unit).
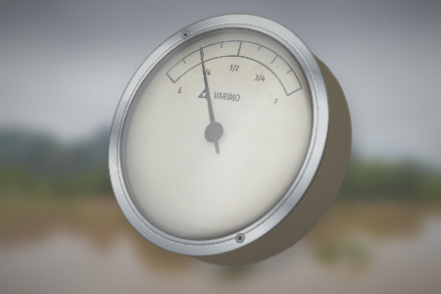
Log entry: {"value": 0.25}
